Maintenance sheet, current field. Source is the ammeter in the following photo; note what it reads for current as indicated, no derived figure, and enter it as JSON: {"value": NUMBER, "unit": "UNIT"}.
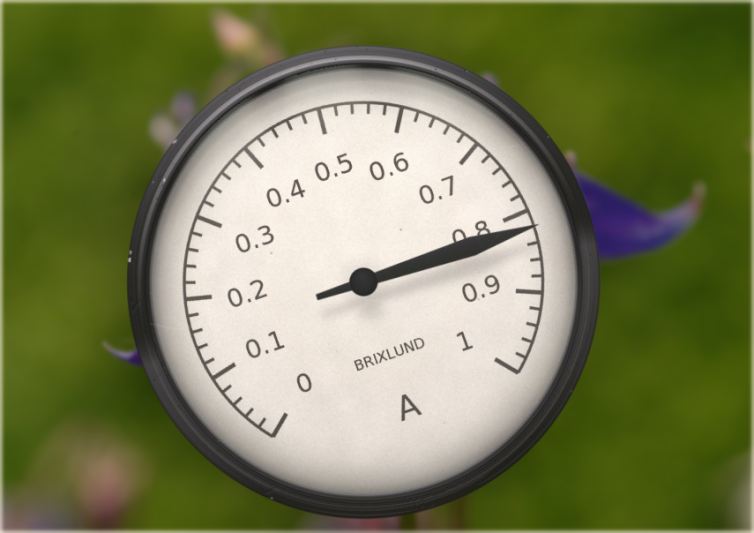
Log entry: {"value": 0.82, "unit": "A"}
